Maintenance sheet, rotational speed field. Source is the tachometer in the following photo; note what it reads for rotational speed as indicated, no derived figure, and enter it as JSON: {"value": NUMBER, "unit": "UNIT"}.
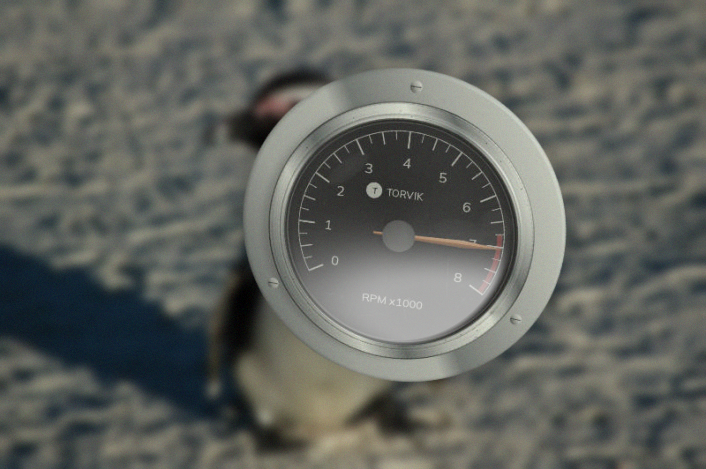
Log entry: {"value": 7000, "unit": "rpm"}
